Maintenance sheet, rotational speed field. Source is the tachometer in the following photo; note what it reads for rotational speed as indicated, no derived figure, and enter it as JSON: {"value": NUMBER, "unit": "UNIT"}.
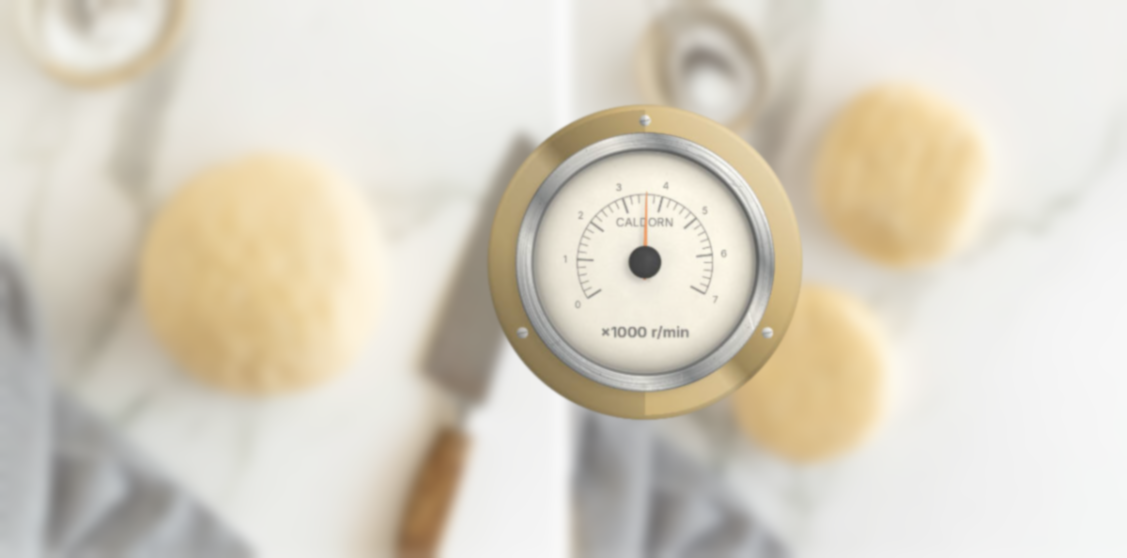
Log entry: {"value": 3600, "unit": "rpm"}
